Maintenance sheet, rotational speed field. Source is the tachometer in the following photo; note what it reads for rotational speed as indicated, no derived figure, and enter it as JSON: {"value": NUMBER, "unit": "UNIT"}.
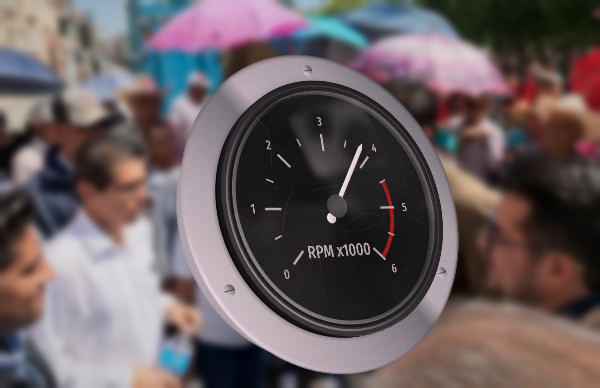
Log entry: {"value": 3750, "unit": "rpm"}
